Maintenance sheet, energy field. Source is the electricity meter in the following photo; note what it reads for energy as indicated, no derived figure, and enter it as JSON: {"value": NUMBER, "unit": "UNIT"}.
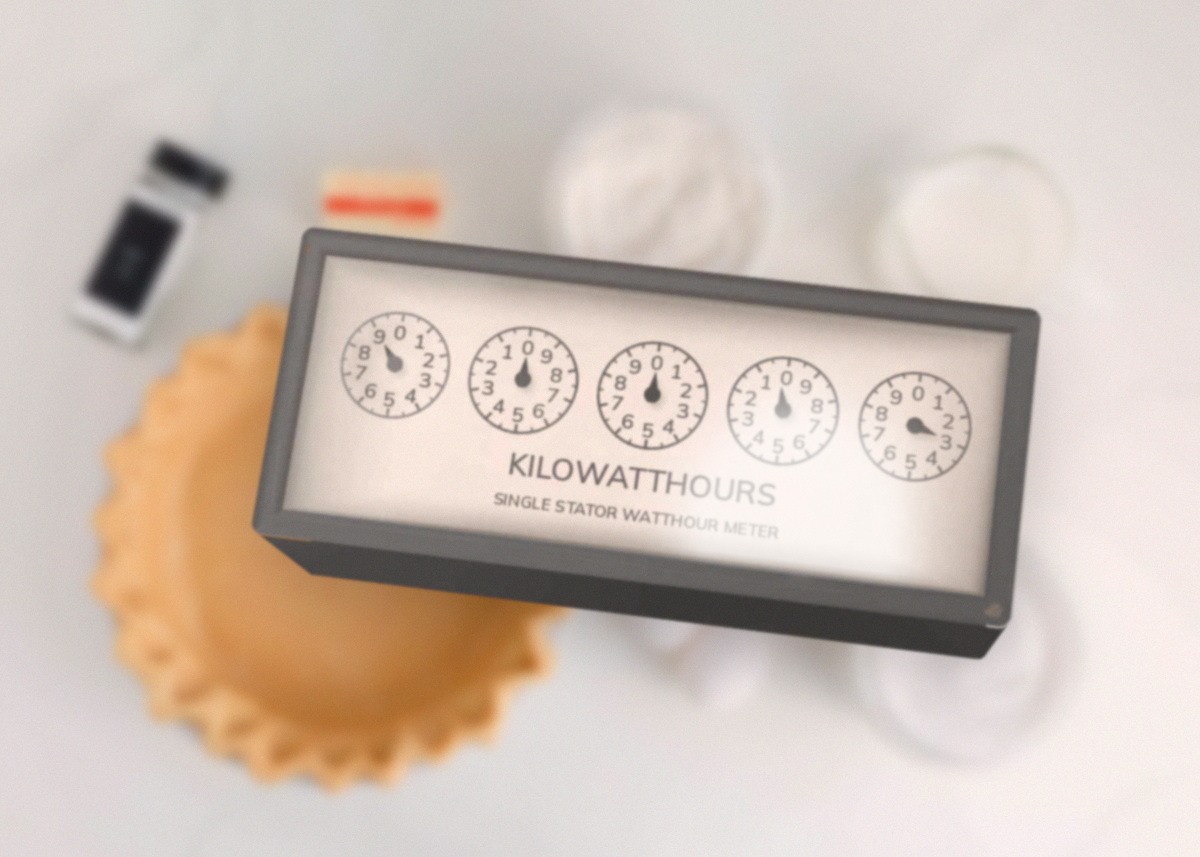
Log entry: {"value": 90003, "unit": "kWh"}
